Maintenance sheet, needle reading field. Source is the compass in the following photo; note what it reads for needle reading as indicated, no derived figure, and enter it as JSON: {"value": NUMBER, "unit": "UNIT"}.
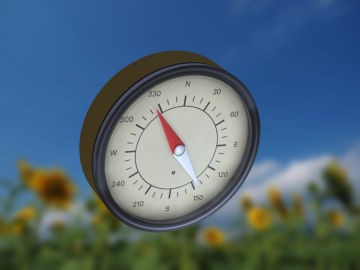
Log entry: {"value": 325, "unit": "°"}
